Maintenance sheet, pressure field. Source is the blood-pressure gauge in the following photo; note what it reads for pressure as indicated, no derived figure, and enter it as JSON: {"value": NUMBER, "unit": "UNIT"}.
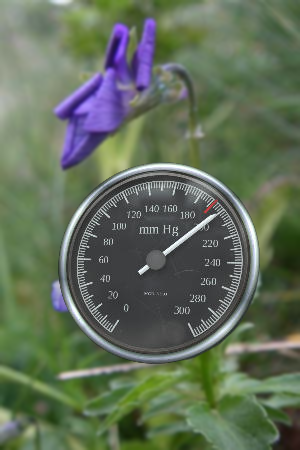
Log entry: {"value": 200, "unit": "mmHg"}
